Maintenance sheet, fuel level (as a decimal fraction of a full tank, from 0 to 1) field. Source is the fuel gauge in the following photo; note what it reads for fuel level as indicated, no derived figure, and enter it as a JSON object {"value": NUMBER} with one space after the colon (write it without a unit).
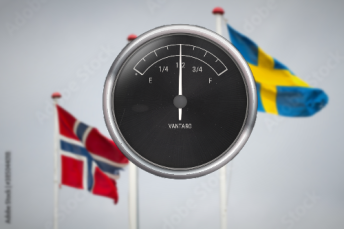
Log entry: {"value": 0.5}
